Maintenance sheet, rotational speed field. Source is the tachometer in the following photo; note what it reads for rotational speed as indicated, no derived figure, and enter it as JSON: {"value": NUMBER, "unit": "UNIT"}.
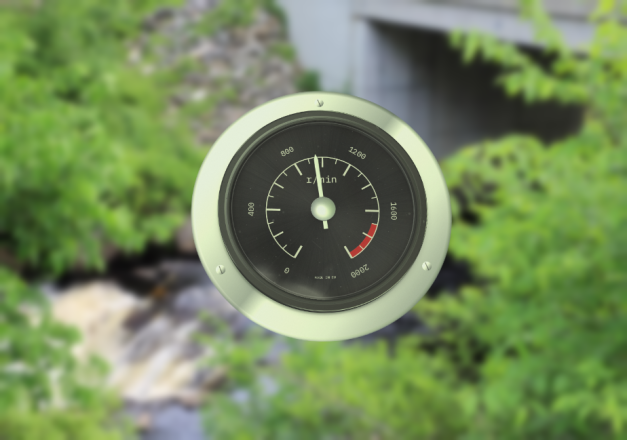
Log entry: {"value": 950, "unit": "rpm"}
